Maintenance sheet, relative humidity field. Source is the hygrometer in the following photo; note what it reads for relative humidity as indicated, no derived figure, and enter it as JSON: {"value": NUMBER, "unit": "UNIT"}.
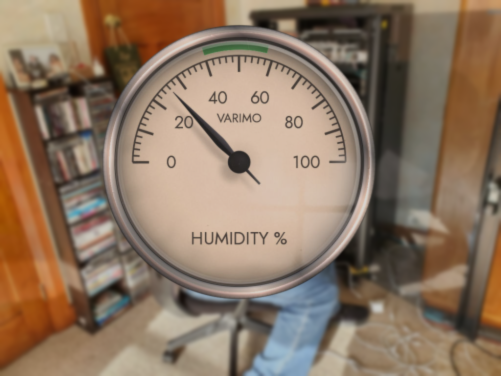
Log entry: {"value": 26, "unit": "%"}
